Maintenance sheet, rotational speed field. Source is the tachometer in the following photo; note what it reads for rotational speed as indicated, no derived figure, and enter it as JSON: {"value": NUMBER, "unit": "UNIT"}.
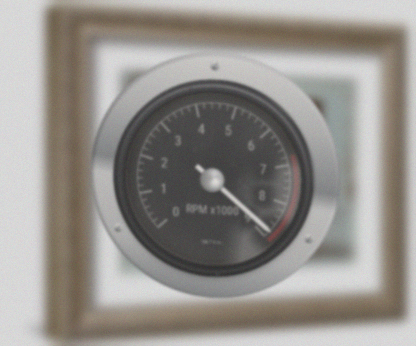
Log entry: {"value": 8800, "unit": "rpm"}
